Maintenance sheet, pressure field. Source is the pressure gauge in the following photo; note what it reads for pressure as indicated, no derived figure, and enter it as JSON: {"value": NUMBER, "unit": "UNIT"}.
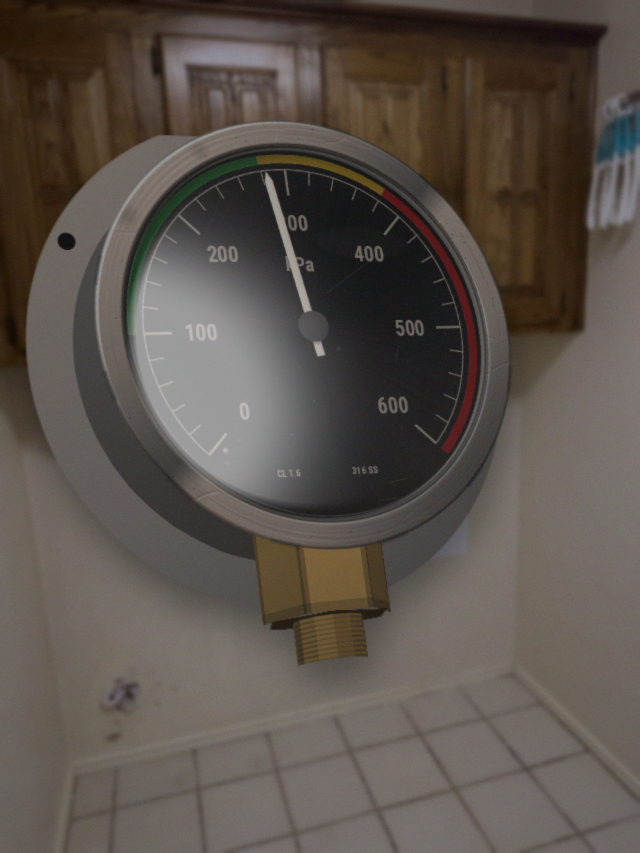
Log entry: {"value": 280, "unit": "kPa"}
